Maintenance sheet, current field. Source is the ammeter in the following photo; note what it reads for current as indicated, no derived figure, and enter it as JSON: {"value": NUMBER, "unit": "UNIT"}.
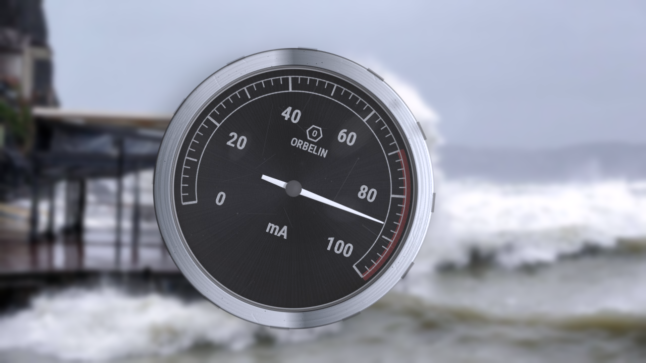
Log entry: {"value": 87, "unit": "mA"}
